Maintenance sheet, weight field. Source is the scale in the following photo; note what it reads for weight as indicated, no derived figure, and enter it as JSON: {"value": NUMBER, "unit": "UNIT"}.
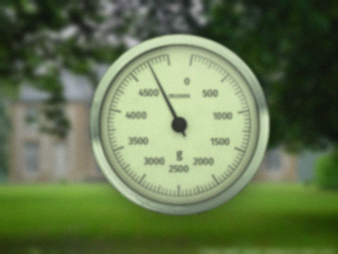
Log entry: {"value": 4750, "unit": "g"}
